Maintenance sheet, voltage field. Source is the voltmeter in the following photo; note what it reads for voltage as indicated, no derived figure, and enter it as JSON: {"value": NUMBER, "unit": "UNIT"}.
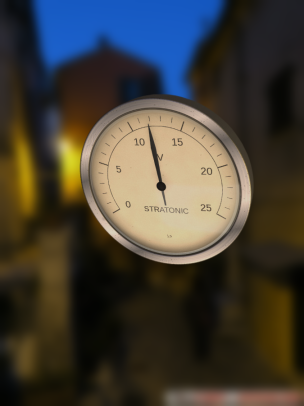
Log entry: {"value": 12, "unit": "V"}
